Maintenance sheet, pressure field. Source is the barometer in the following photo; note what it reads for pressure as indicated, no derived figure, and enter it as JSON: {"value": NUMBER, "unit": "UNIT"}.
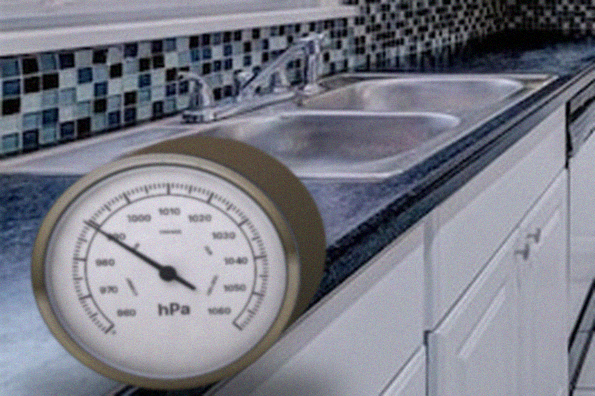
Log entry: {"value": 990, "unit": "hPa"}
